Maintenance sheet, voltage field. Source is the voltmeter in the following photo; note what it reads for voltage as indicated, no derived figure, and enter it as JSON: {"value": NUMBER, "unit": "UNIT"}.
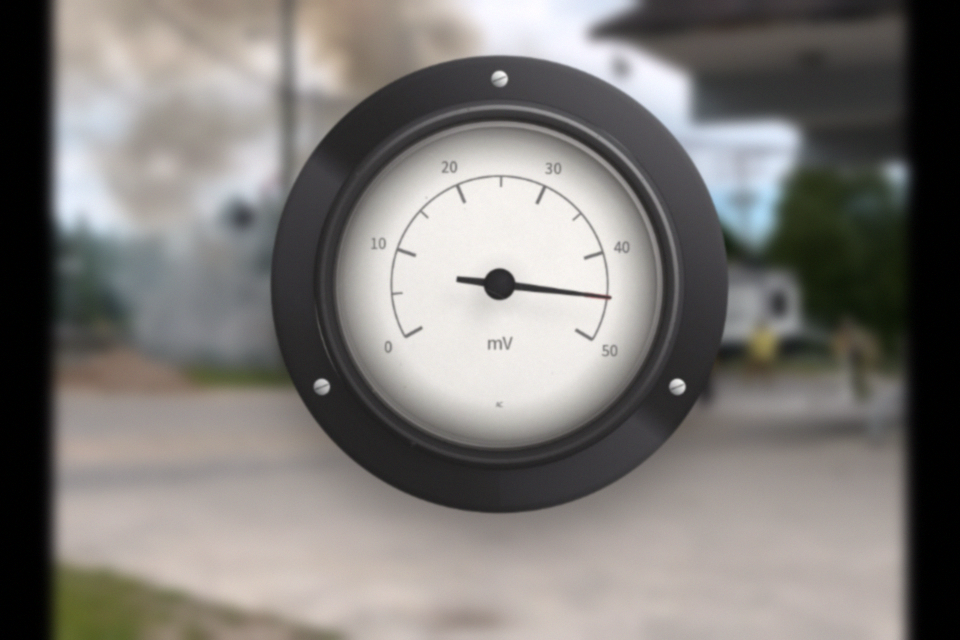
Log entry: {"value": 45, "unit": "mV"}
